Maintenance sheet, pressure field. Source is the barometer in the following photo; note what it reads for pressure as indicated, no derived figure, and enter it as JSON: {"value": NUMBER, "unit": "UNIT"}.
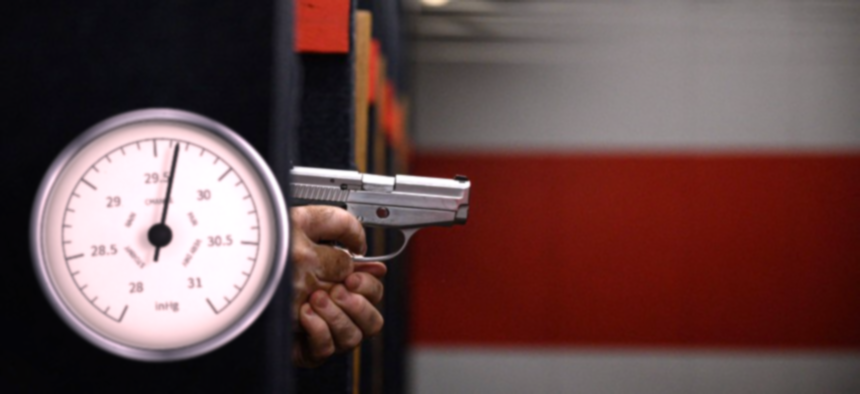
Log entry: {"value": 29.65, "unit": "inHg"}
